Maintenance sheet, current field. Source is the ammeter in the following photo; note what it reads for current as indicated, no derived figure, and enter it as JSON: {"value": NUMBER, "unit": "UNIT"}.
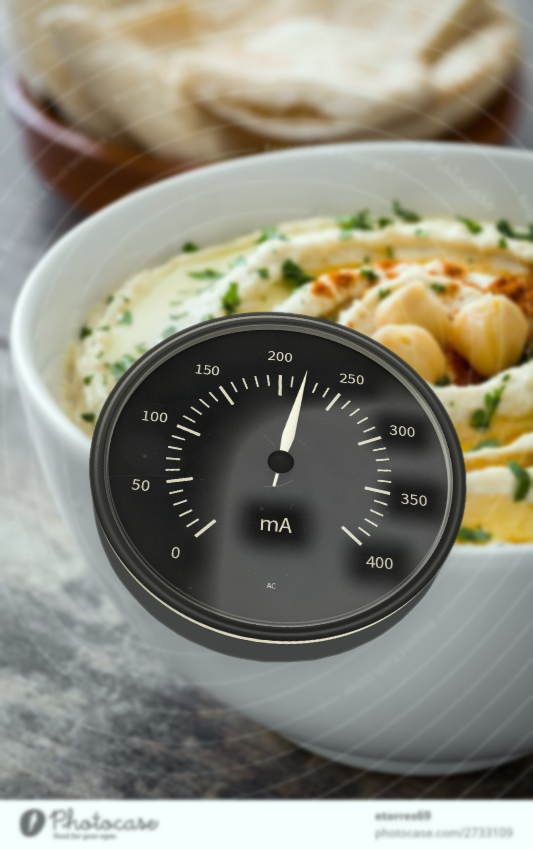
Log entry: {"value": 220, "unit": "mA"}
